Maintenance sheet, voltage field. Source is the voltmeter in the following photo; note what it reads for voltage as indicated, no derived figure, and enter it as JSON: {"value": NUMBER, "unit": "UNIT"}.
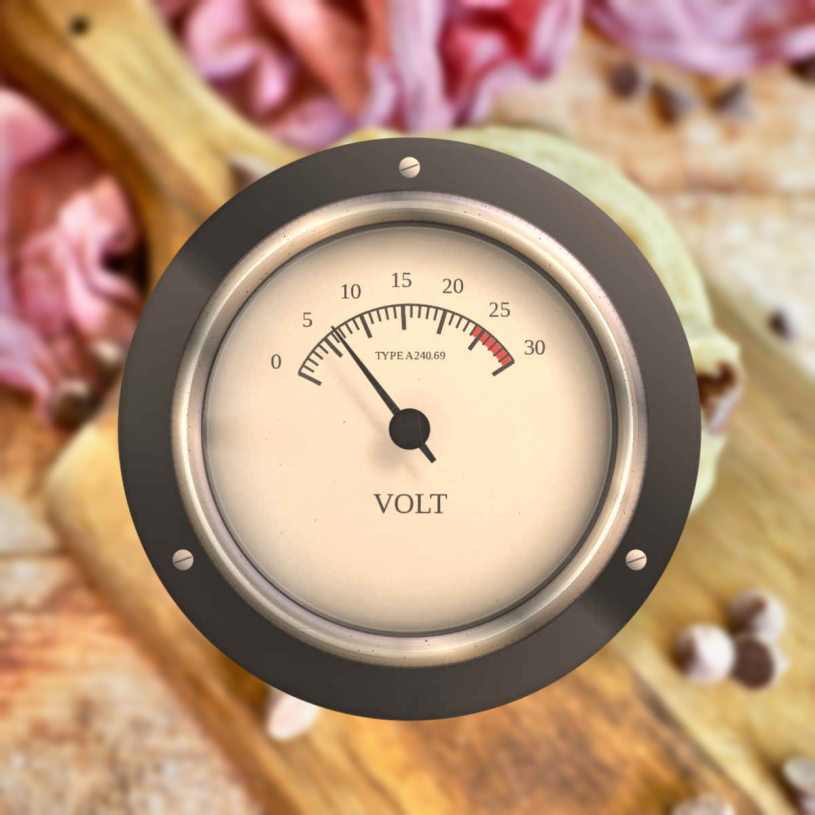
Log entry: {"value": 6.5, "unit": "V"}
